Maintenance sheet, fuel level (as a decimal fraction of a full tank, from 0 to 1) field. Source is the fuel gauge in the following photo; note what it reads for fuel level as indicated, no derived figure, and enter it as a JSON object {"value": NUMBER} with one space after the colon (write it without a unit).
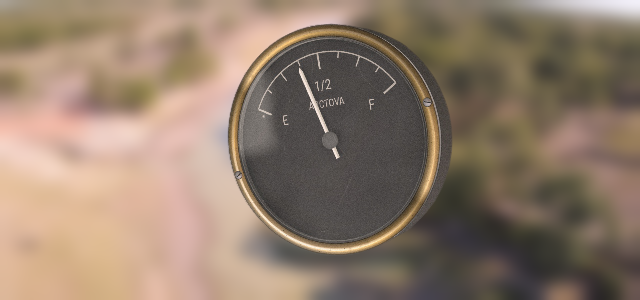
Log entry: {"value": 0.375}
